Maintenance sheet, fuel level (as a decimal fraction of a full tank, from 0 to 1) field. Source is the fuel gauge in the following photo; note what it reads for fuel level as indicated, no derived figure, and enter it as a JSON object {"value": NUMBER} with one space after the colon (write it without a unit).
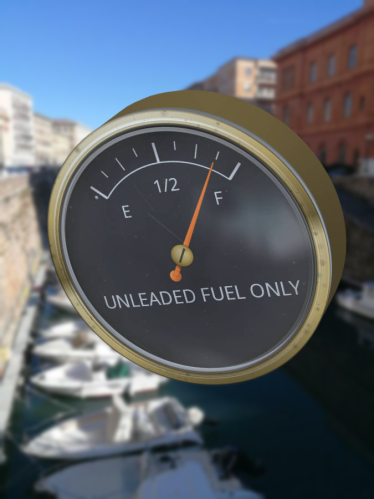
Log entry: {"value": 0.875}
